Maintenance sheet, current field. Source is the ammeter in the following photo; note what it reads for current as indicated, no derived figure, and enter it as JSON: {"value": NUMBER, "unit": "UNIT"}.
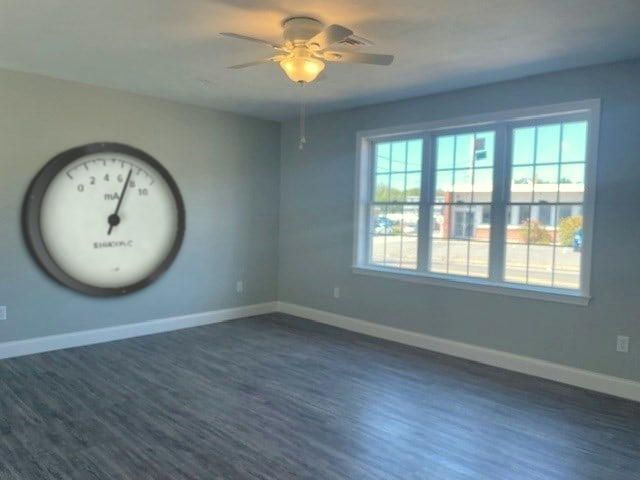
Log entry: {"value": 7, "unit": "mA"}
